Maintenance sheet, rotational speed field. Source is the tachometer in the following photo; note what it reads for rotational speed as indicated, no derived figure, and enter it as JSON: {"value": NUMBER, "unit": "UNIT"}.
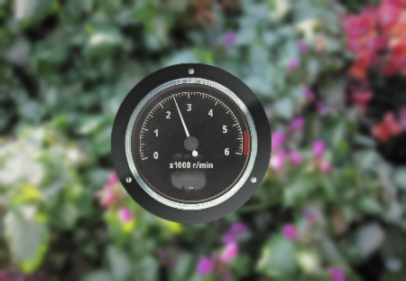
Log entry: {"value": 2500, "unit": "rpm"}
